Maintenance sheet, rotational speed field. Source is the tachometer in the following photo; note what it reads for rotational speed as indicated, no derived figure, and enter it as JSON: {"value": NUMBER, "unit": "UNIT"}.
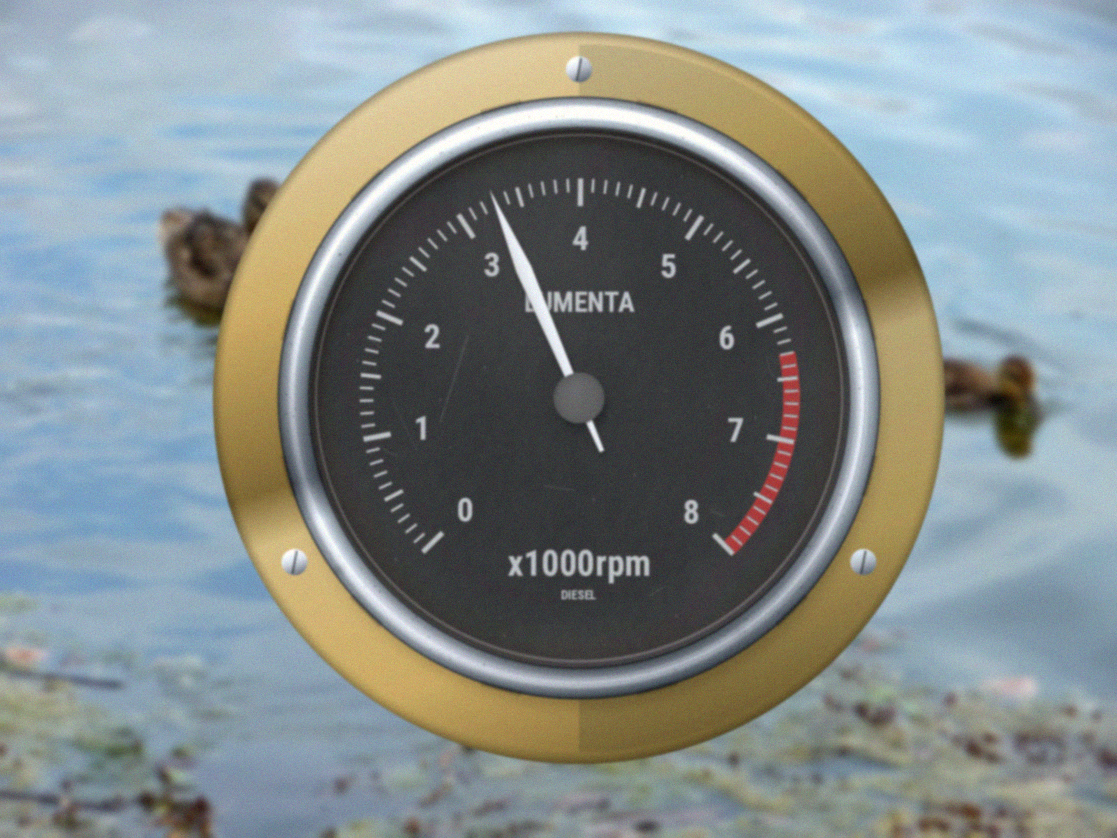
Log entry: {"value": 3300, "unit": "rpm"}
